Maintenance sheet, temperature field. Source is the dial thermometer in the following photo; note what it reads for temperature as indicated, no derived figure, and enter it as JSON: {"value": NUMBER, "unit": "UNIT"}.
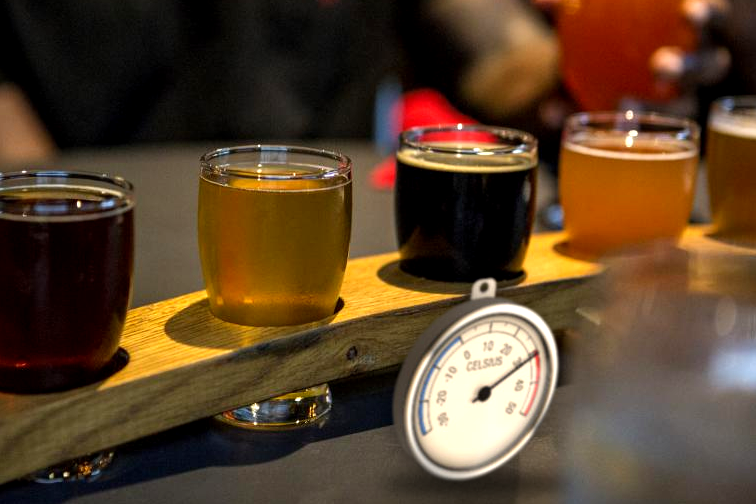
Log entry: {"value": 30, "unit": "°C"}
